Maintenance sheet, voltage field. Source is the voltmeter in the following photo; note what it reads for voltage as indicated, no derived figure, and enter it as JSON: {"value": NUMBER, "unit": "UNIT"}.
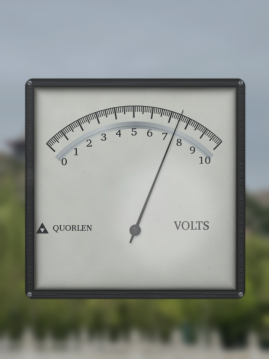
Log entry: {"value": 7.5, "unit": "V"}
